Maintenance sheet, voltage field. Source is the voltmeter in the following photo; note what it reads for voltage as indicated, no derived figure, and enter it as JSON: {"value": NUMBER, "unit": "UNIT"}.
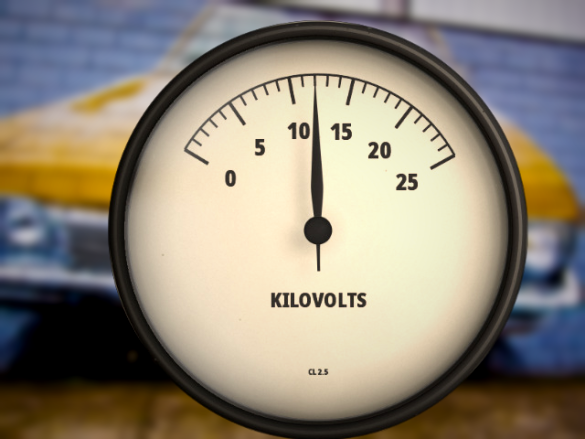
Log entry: {"value": 12, "unit": "kV"}
